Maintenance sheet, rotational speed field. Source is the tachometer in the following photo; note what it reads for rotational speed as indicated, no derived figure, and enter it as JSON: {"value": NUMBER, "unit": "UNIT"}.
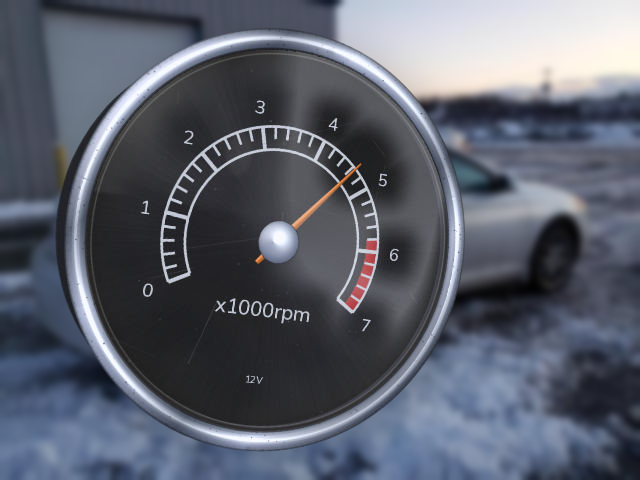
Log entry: {"value": 4600, "unit": "rpm"}
